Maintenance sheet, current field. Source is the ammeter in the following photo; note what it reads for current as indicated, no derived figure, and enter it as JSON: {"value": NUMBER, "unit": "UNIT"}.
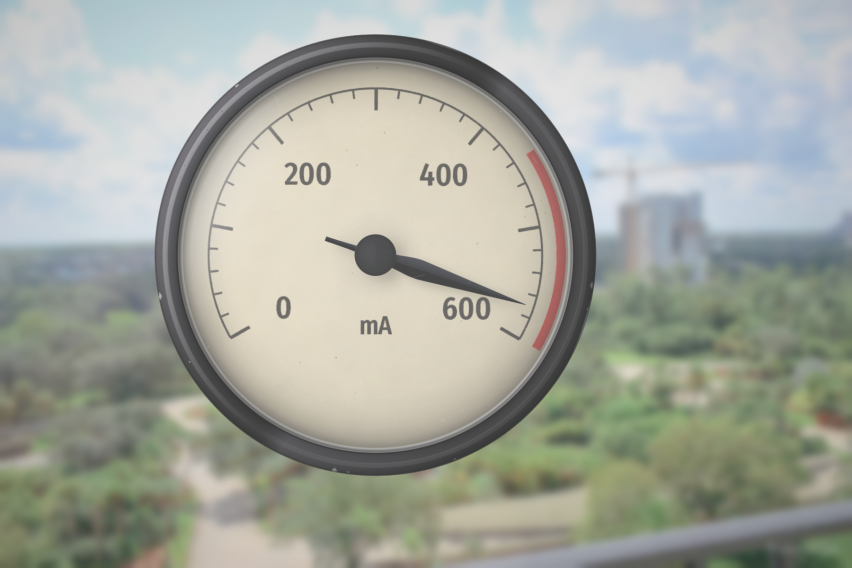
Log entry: {"value": 570, "unit": "mA"}
